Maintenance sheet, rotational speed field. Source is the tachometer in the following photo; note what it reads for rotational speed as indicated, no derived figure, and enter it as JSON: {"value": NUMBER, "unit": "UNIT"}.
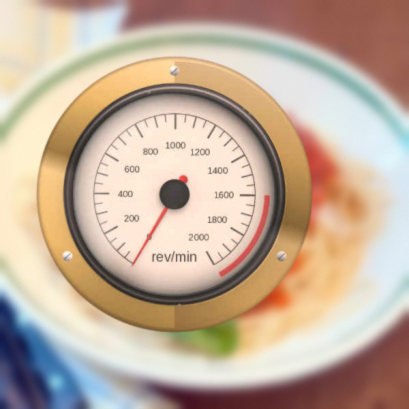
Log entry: {"value": 0, "unit": "rpm"}
